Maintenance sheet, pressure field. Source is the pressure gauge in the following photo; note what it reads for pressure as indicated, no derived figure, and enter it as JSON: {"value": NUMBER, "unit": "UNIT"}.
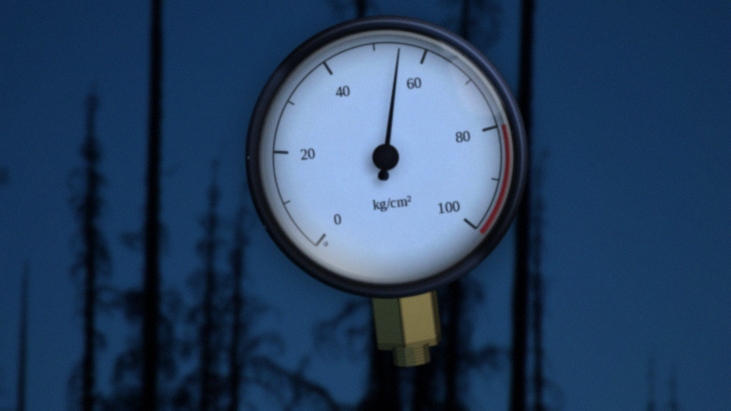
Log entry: {"value": 55, "unit": "kg/cm²"}
